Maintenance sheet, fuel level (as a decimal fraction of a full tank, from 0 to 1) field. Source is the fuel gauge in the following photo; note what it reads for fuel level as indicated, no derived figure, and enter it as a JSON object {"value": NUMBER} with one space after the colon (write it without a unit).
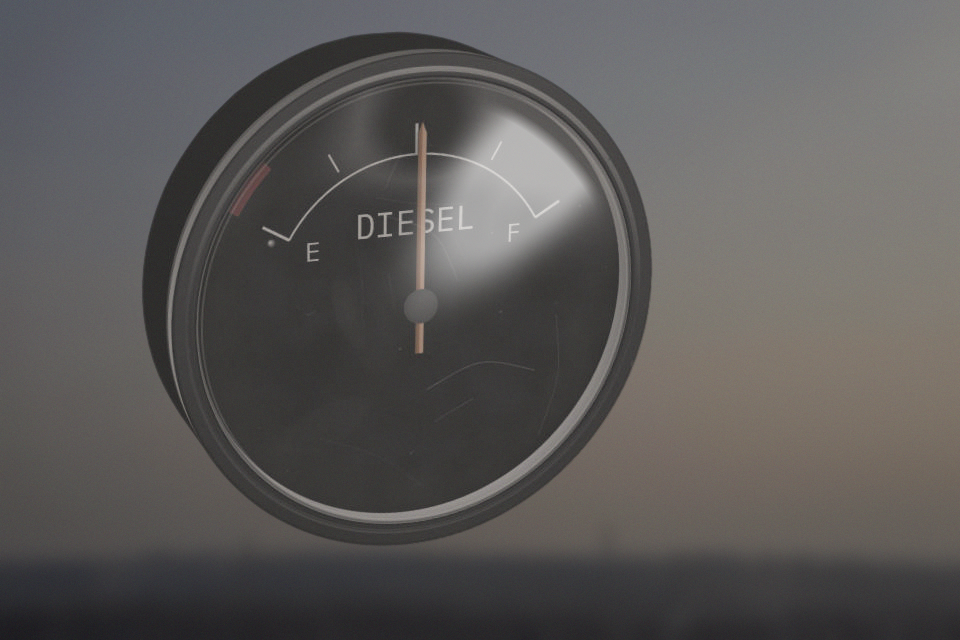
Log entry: {"value": 0.5}
